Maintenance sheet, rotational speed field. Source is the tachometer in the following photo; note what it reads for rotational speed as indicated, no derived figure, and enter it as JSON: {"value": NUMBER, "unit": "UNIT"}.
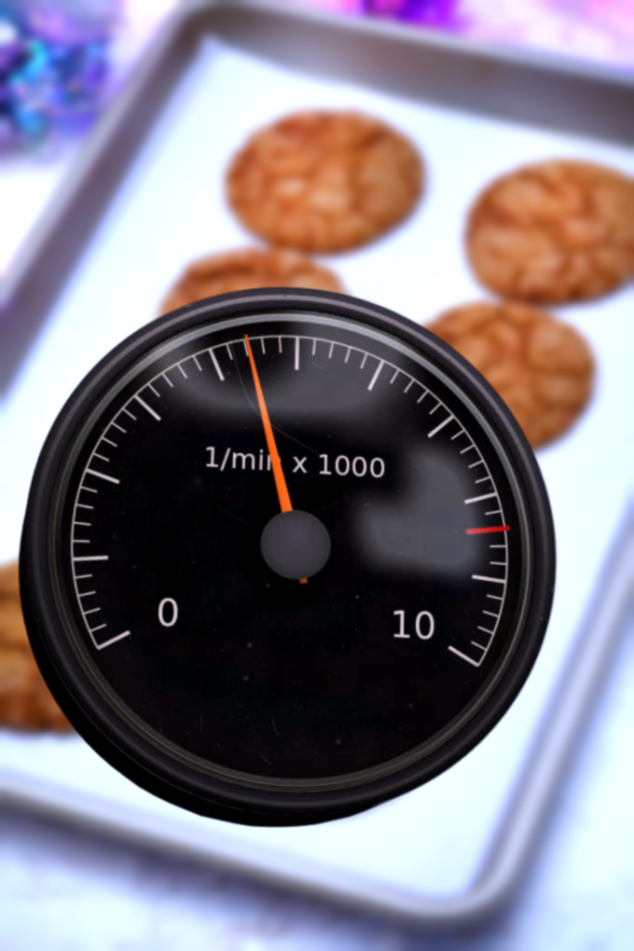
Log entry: {"value": 4400, "unit": "rpm"}
